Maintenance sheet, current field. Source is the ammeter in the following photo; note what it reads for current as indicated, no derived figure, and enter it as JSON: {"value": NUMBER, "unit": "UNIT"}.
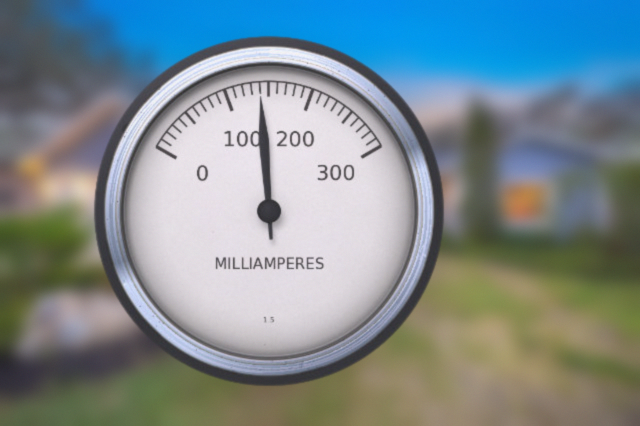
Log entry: {"value": 140, "unit": "mA"}
